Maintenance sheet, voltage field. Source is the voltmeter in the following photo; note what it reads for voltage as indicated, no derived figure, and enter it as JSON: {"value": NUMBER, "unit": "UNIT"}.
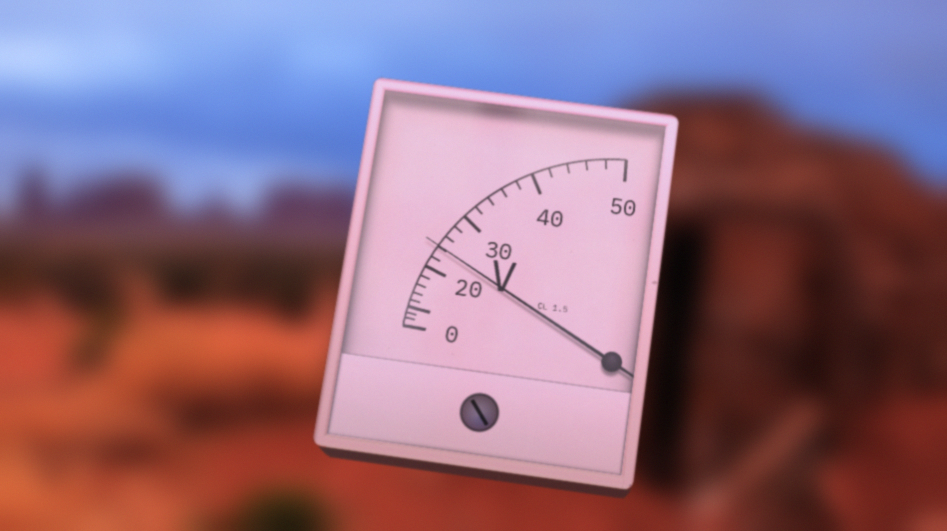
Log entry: {"value": 24, "unit": "V"}
